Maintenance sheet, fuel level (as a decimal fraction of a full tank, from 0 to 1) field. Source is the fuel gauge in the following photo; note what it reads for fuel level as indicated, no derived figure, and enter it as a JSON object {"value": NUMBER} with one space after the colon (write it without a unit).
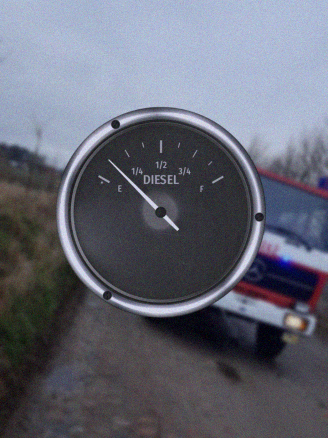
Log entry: {"value": 0.125}
